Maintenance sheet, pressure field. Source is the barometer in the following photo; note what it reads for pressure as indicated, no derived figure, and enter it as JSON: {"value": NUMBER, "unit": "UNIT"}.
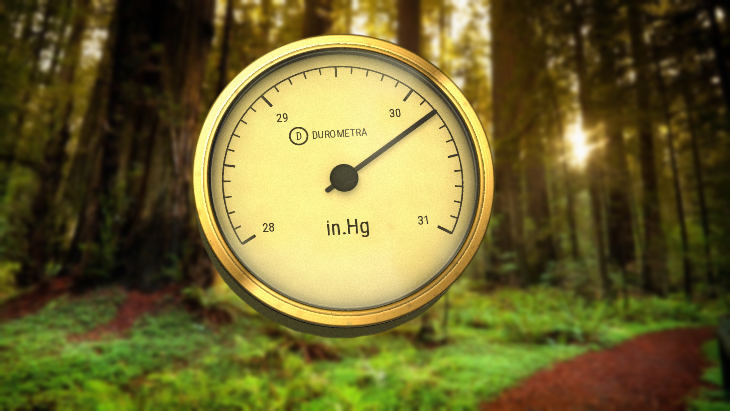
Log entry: {"value": 30.2, "unit": "inHg"}
